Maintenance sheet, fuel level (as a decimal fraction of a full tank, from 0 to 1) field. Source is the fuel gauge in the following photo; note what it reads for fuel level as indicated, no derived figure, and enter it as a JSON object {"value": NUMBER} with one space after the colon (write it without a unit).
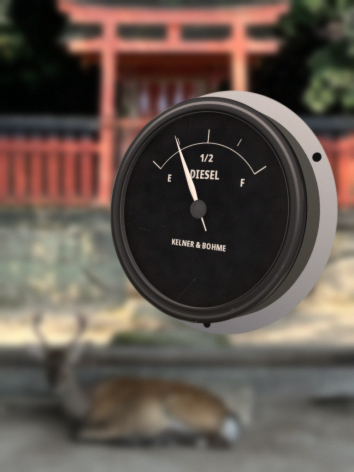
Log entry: {"value": 0.25}
